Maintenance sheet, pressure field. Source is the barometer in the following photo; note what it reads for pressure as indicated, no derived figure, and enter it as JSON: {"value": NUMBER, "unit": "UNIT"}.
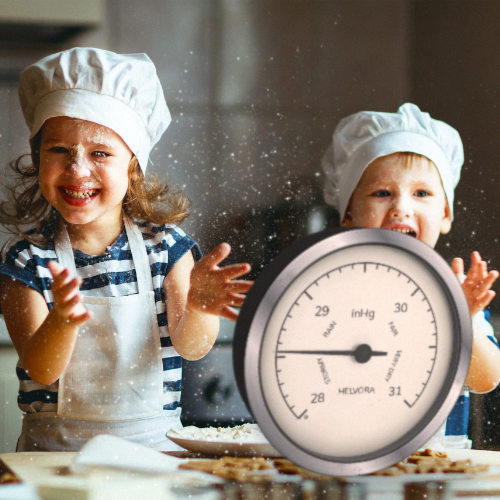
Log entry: {"value": 28.55, "unit": "inHg"}
